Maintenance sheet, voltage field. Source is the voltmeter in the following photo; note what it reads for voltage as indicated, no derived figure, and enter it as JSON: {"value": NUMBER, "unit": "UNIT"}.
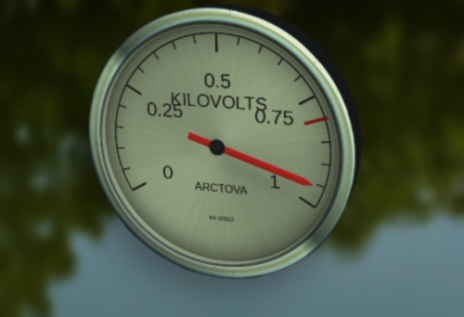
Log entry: {"value": 0.95, "unit": "kV"}
